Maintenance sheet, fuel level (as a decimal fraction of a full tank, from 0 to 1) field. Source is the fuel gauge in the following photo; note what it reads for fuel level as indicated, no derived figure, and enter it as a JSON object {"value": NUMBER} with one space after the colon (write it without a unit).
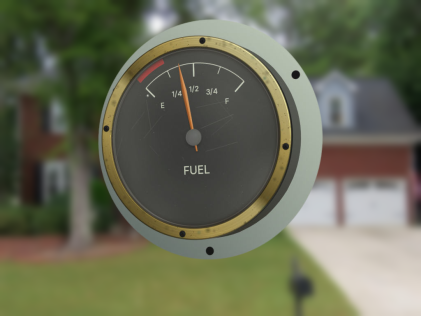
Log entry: {"value": 0.375}
